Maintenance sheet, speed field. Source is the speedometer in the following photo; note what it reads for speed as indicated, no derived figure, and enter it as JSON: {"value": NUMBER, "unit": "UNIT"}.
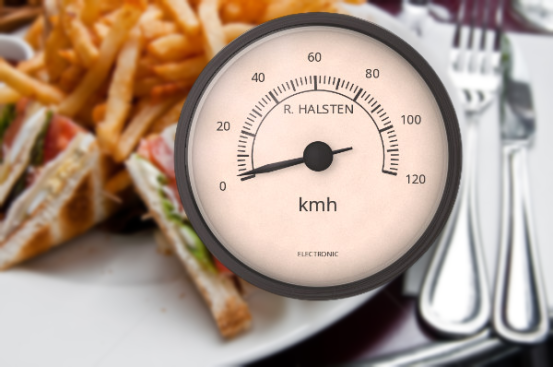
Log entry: {"value": 2, "unit": "km/h"}
